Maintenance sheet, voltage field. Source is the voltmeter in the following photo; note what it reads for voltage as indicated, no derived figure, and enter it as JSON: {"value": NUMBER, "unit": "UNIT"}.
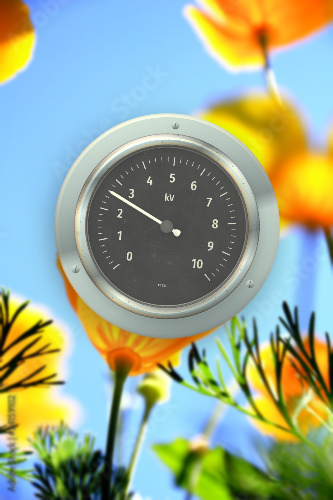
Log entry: {"value": 2.6, "unit": "kV"}
